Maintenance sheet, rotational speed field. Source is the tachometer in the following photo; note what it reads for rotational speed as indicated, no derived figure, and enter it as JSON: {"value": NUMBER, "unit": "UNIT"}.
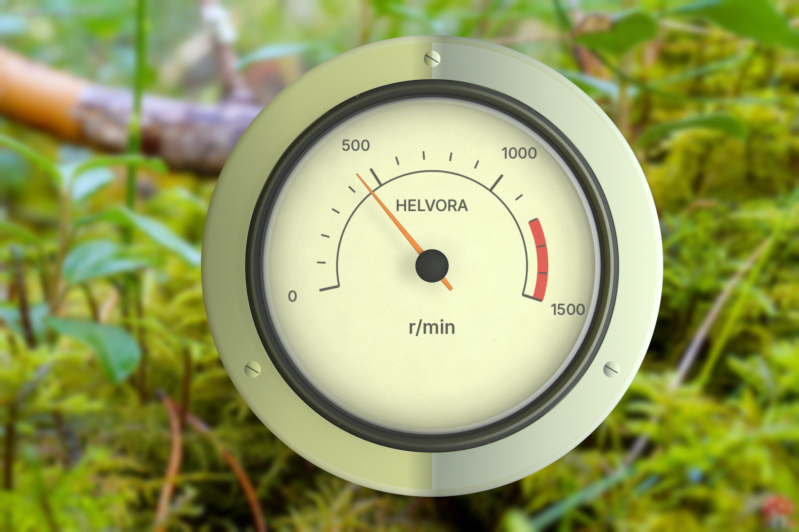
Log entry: {"value": 450, "unit": "rpm"}
